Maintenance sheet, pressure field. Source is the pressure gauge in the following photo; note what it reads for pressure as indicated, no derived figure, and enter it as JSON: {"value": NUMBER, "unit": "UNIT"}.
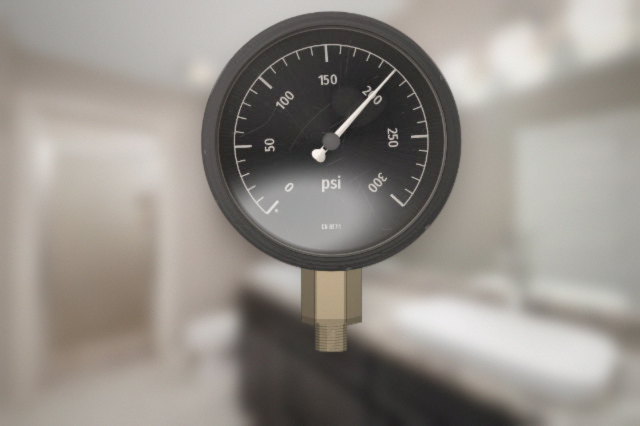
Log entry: {"value": 200, "unit": "psi"}
